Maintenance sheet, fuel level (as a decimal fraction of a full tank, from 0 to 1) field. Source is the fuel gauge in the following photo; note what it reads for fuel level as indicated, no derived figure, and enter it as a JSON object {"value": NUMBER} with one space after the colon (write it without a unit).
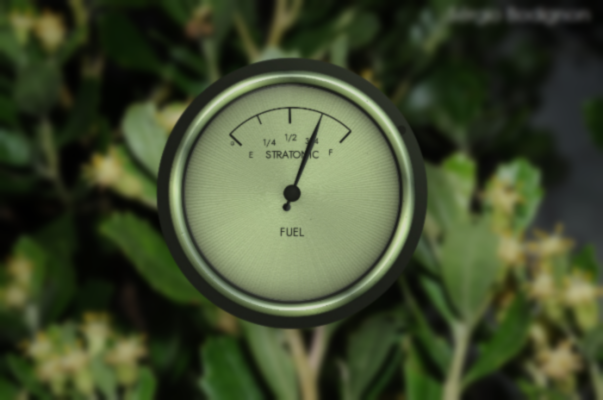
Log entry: {"value": 0.75}
